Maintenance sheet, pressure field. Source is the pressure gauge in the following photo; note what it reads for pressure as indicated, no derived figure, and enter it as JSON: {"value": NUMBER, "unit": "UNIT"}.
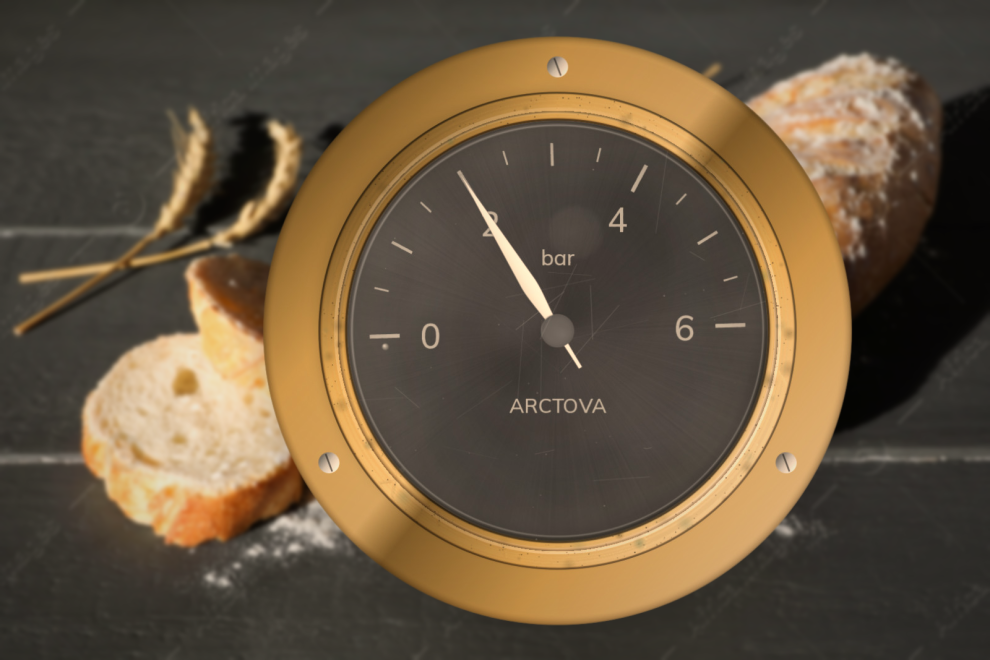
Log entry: {"value": 2, "unit": "bar"}
